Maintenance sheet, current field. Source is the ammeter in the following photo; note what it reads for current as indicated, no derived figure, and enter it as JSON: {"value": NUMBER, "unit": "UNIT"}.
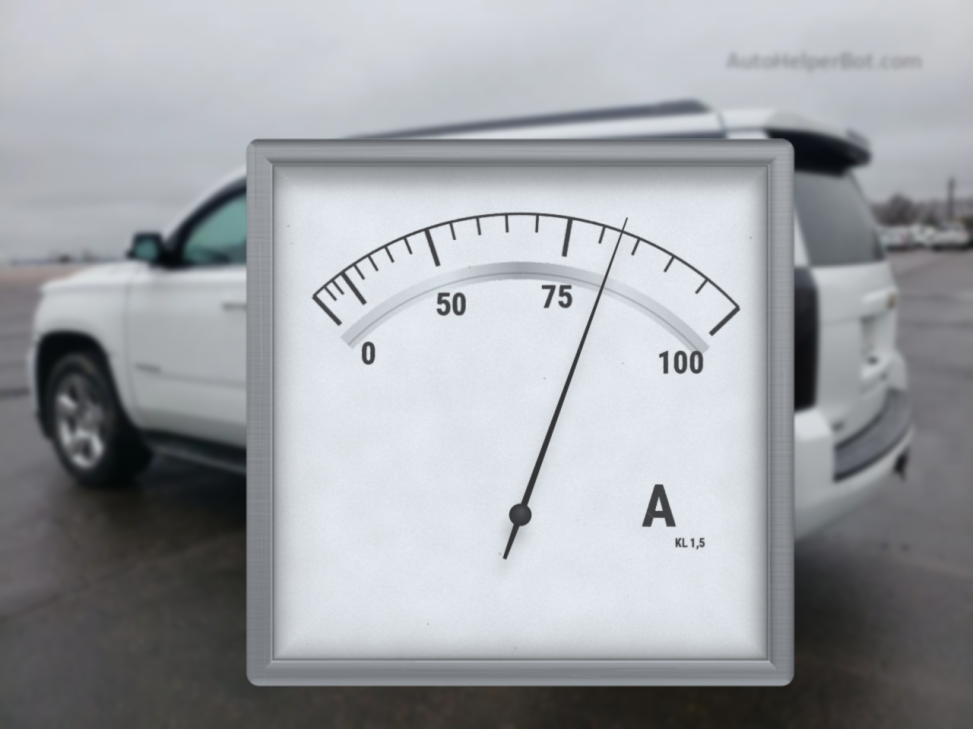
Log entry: {"value": 82.5, "unit": "A"}
